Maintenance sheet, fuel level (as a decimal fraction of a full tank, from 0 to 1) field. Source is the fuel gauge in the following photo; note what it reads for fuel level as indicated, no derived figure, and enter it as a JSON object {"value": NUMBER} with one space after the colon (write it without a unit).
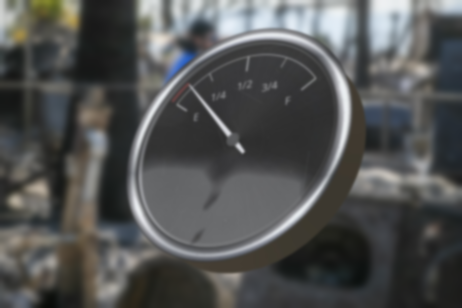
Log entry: {"value": 0.125}
